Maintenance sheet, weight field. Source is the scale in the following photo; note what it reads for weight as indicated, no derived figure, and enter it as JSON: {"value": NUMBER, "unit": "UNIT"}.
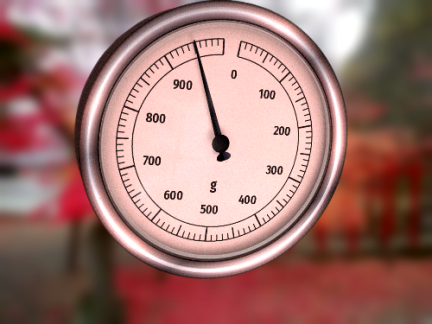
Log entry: {"value": 950, "unit": "g"}
